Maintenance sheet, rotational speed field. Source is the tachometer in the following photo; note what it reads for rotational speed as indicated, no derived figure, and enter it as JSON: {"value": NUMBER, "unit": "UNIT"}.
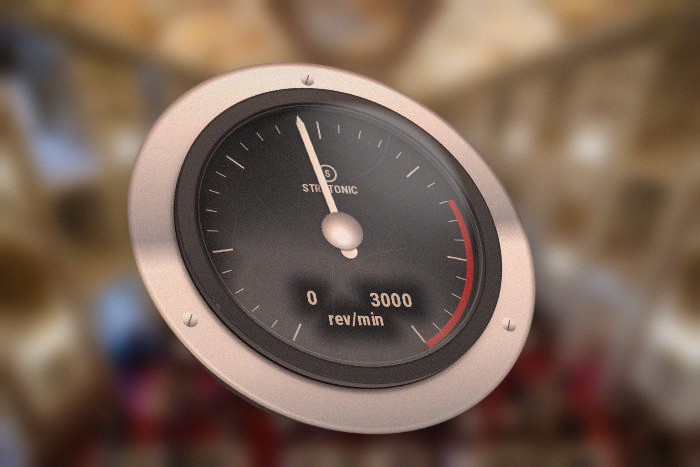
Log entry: {"value": 1400, "unit": "rpm"}
